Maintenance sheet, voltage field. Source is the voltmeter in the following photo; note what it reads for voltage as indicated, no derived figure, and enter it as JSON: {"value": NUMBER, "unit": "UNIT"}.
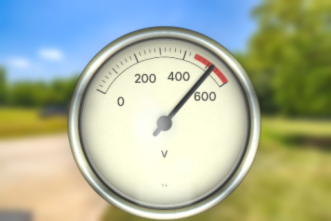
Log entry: {"value": 520, "unit": "V"}
